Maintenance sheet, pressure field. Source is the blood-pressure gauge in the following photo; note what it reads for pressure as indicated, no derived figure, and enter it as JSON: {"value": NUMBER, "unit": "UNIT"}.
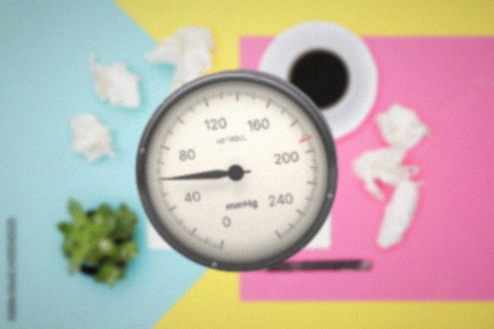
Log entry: {"value": 60, "unit": "mmHg"}
